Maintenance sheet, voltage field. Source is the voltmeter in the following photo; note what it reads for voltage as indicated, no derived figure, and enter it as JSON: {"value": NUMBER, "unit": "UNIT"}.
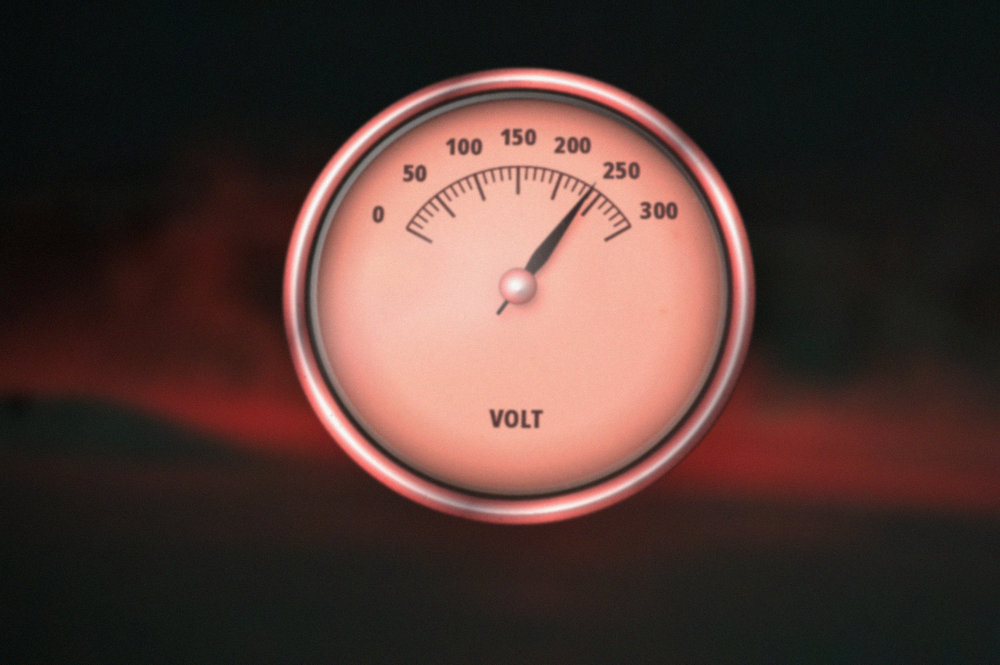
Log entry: {"value": 240, "unit": "V"}
